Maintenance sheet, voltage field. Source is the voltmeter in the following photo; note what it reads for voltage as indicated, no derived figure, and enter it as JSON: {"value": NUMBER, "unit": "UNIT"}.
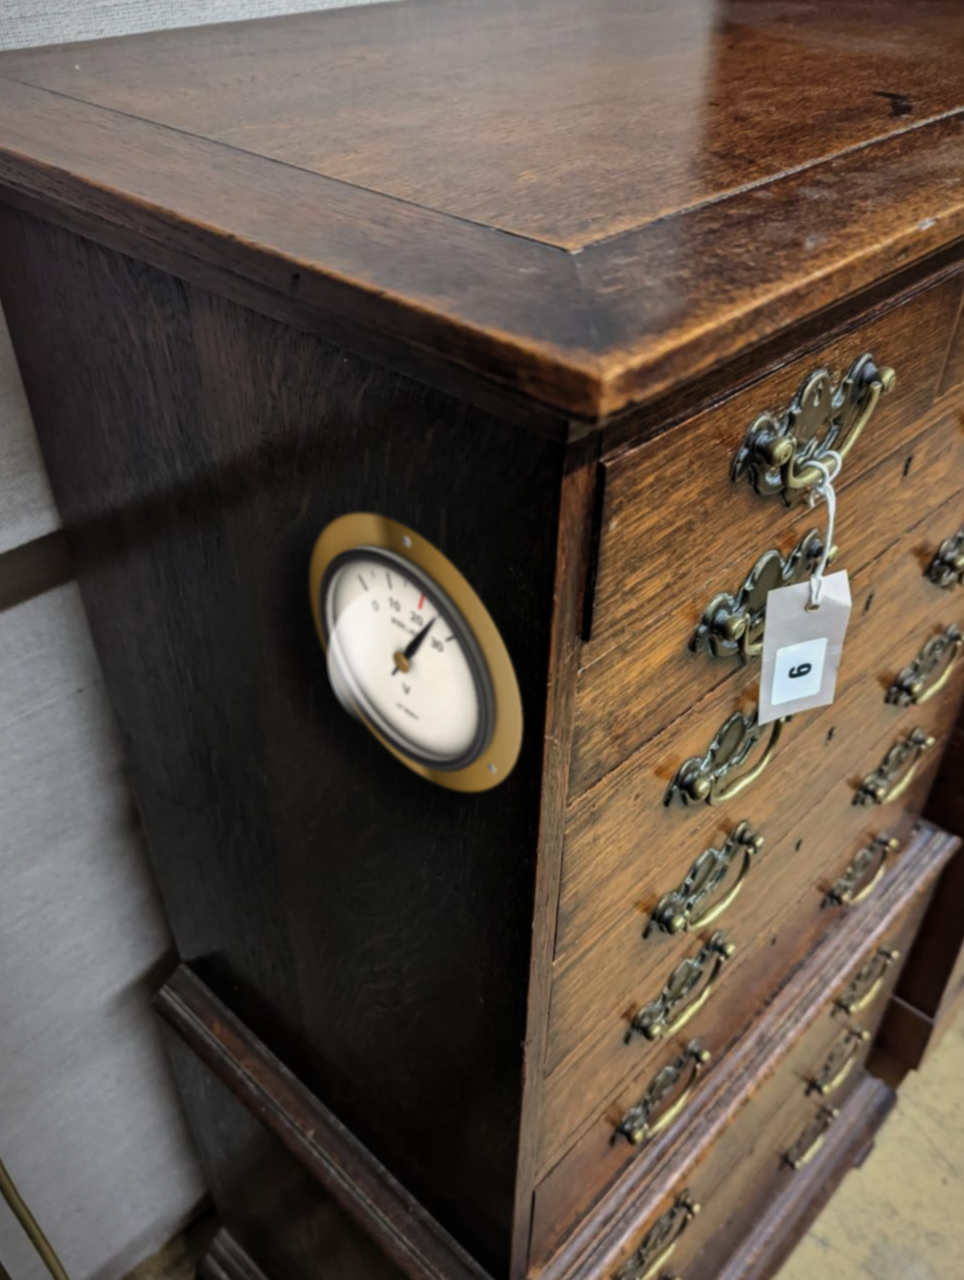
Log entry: {"value": 25, "unit": "V"}
